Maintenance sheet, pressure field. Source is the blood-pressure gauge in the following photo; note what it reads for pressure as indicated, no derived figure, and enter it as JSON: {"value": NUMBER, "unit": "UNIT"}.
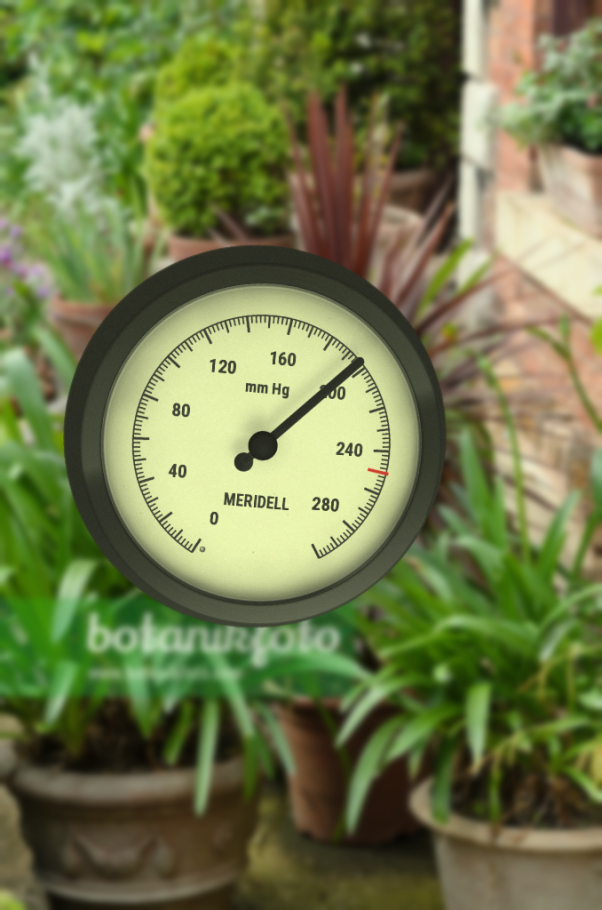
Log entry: {"value": 196, "unit": "mmHg"}
